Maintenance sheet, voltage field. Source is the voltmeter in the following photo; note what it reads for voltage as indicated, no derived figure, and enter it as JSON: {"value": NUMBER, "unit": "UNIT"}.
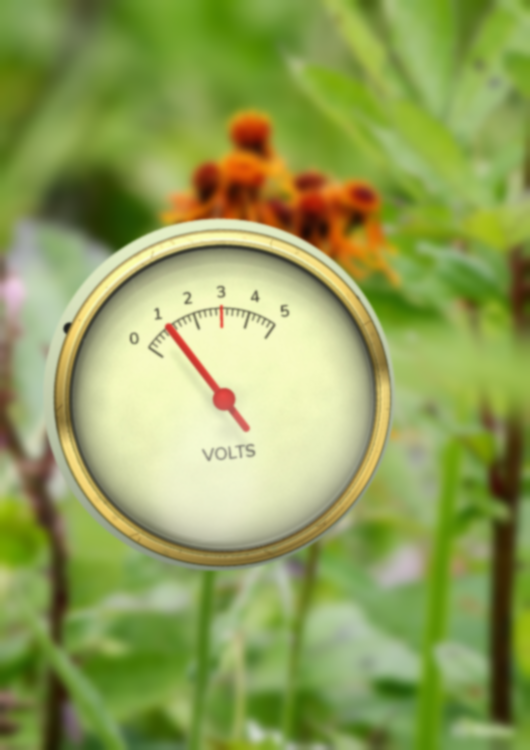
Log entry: {"value": 1, "unit": "V"}
